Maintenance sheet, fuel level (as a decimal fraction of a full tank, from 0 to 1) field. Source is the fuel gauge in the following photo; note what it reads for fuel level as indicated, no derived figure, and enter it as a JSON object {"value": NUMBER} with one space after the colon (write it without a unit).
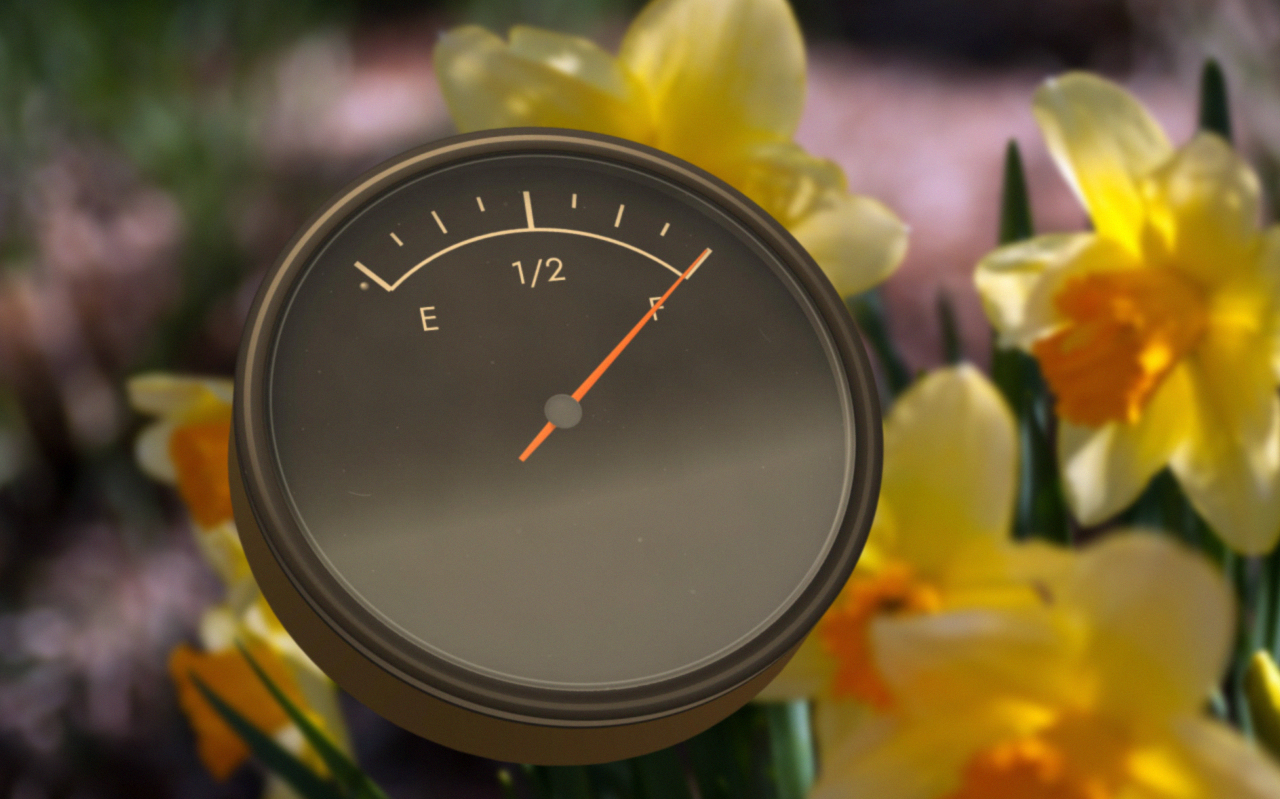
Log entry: {"value": 1}
